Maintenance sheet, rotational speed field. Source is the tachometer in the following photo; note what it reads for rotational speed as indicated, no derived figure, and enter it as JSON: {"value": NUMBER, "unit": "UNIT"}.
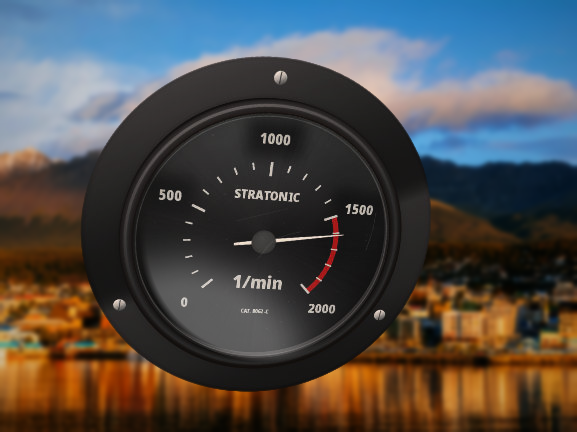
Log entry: {"value": 1600, "unit": "rpm"}
